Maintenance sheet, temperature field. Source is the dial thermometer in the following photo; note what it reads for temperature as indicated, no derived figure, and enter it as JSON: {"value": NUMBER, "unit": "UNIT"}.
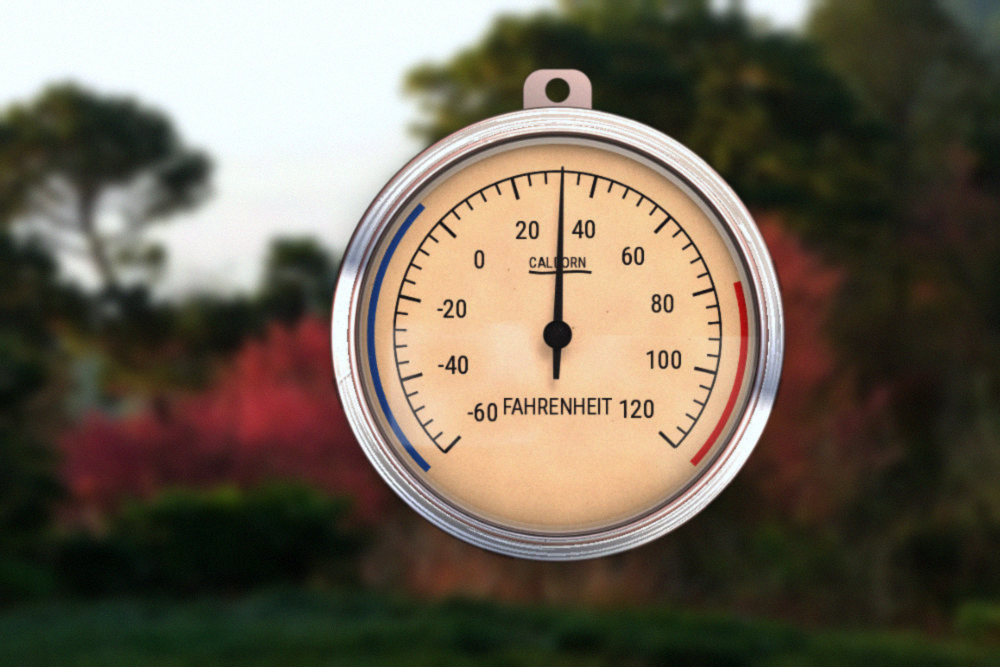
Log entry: {"value": 32, "unit": "°F"}
